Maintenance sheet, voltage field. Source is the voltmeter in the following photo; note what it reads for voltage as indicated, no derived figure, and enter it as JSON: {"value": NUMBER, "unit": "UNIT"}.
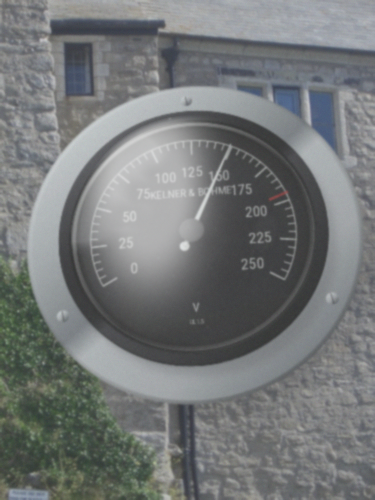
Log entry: {"value": 150, "unit": "V"}
